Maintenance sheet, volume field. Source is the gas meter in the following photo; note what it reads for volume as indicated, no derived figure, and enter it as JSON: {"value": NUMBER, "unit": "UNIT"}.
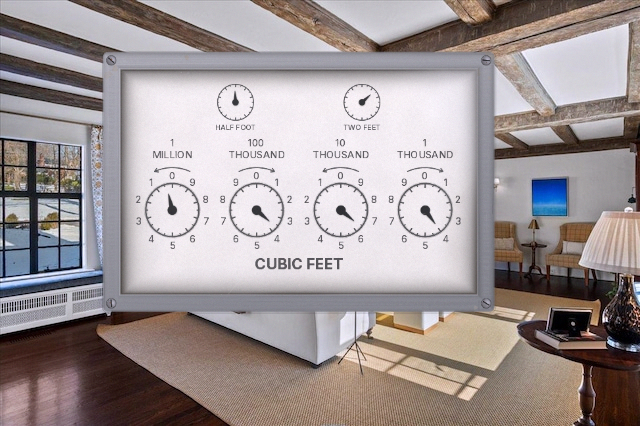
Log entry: {"value": 36400, "unit": "ft³"}
